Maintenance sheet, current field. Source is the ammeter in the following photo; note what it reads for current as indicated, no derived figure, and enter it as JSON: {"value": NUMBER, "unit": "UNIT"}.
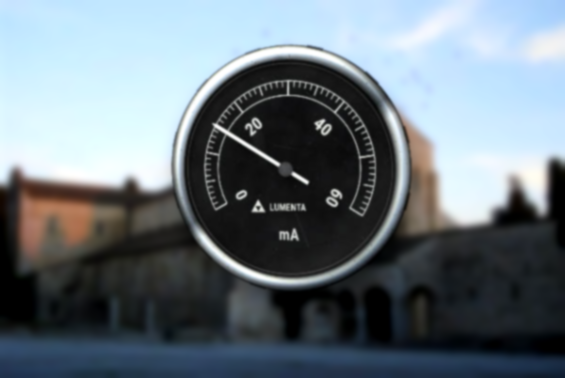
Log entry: {"value": 15, "unit": "mA"}
